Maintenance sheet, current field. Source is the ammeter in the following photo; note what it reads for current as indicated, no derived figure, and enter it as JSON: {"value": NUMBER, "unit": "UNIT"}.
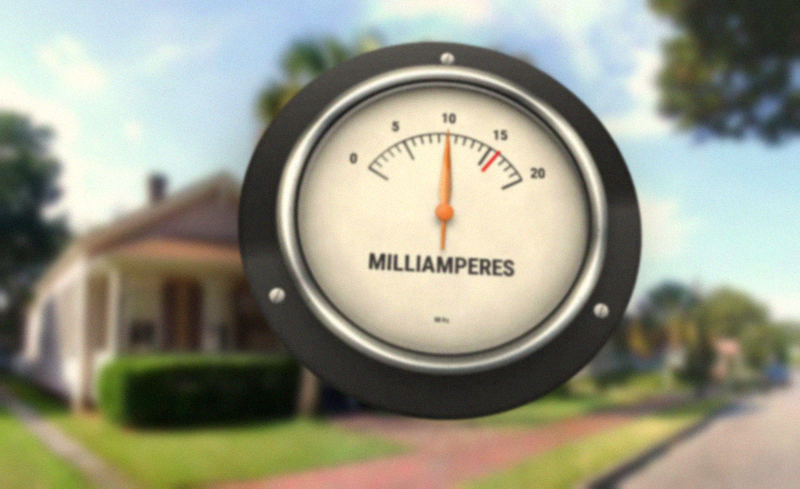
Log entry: {"value": 10, "unit": "mA"}
